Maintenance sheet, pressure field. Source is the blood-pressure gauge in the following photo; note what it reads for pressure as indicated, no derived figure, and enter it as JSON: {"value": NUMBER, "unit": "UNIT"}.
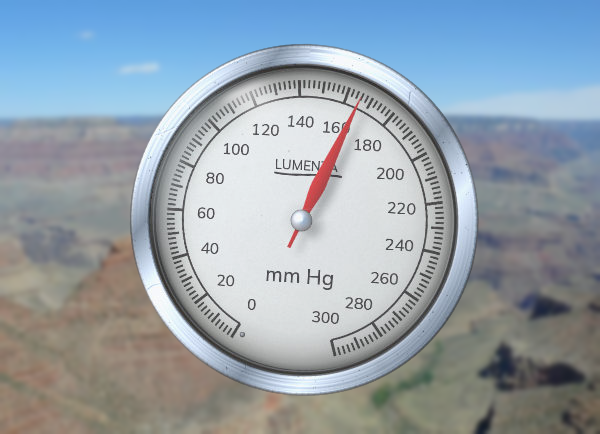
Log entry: {"value": 166, "unit": "mmHg"}
